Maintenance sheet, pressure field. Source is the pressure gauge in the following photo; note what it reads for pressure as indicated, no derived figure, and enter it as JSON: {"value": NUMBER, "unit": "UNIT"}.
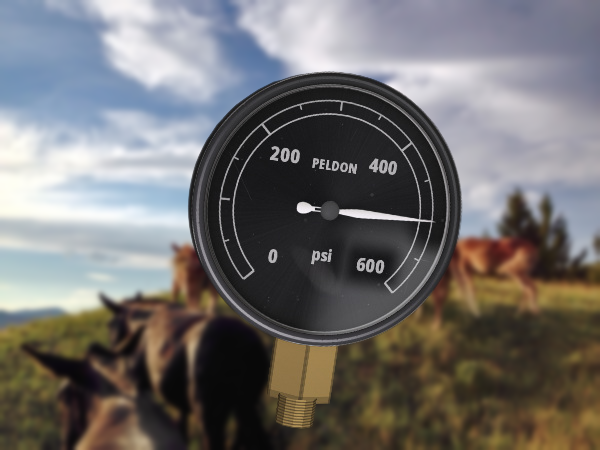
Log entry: {"value": 500, "unit": "psi"}
